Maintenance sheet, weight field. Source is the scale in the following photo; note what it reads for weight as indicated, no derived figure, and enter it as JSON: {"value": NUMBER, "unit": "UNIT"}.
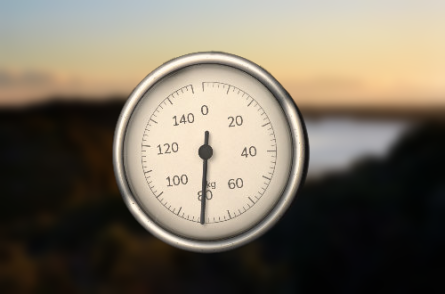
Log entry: {"value": 80, "unit": "kg"}
